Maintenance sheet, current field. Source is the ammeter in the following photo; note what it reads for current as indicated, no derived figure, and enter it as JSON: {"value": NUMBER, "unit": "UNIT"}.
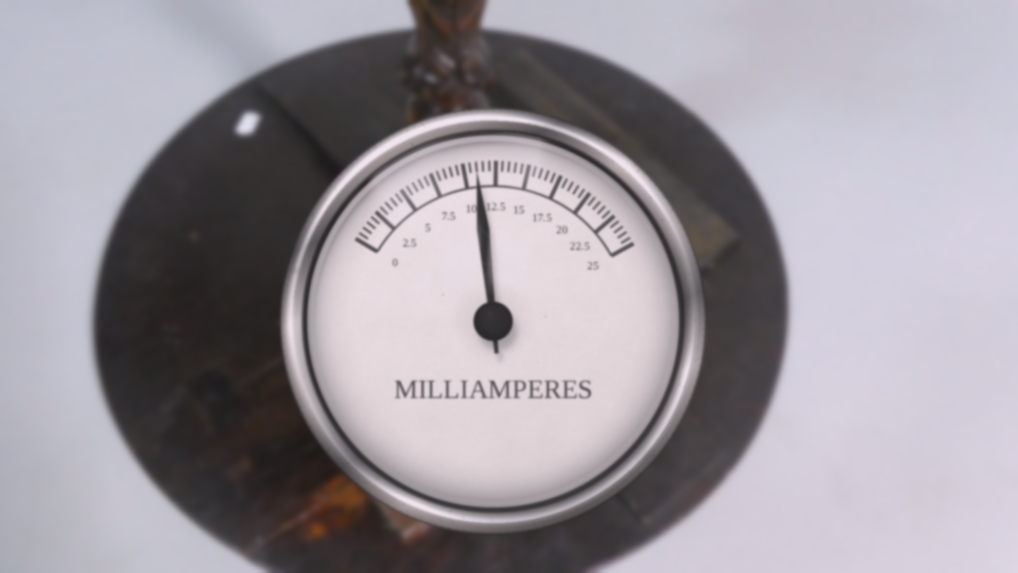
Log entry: {"value": 11, "unit": "mA"}
